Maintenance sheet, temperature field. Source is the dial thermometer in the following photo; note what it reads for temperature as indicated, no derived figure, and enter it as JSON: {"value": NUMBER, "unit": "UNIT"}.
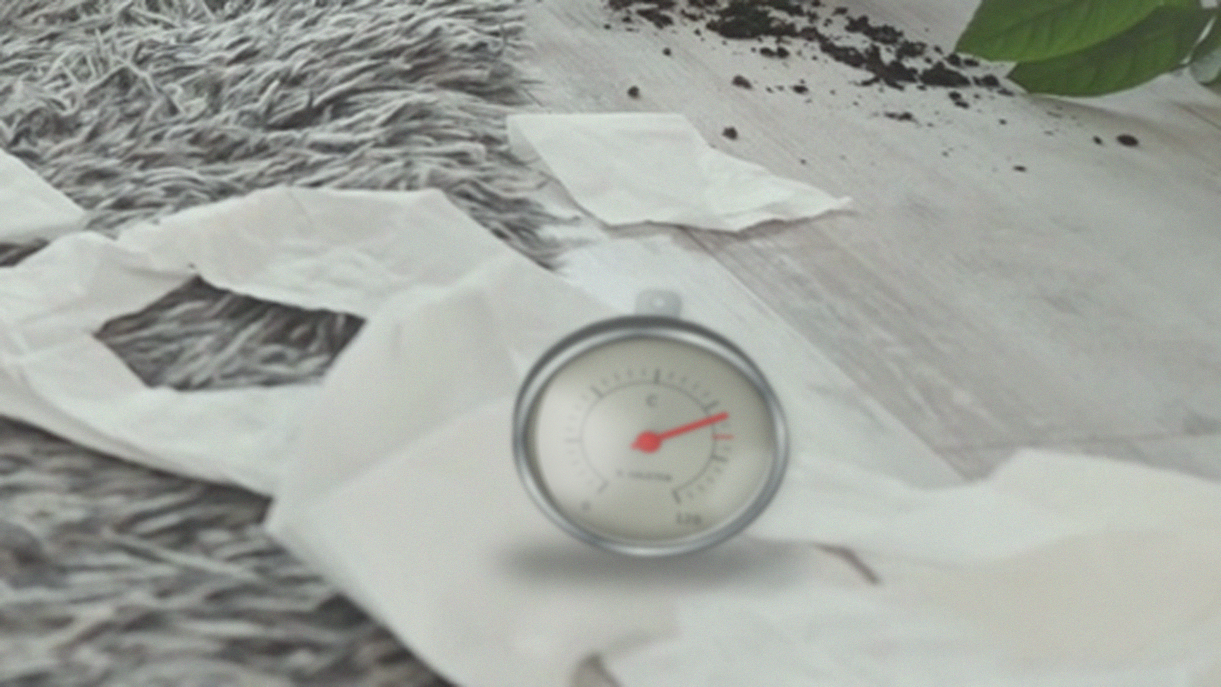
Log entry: {"value": 84, "unit": "°C"}
